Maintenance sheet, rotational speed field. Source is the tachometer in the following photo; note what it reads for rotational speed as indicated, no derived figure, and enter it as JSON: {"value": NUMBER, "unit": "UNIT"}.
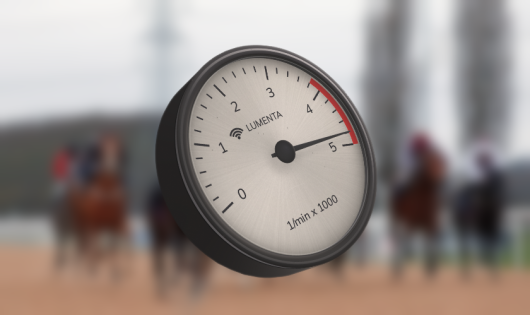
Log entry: {"value": 4800, "unit": "rpm"}
